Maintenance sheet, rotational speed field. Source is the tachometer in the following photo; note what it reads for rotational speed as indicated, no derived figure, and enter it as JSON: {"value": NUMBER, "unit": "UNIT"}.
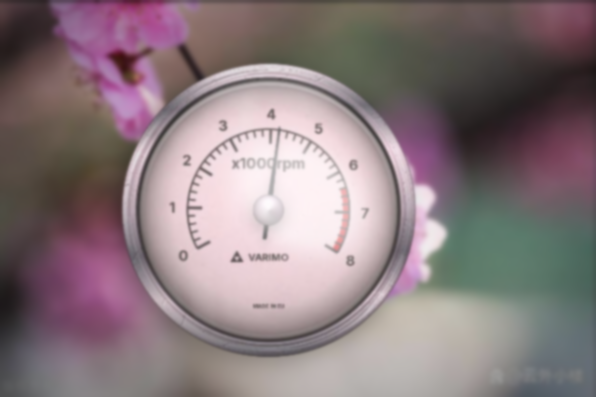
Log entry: {"value": 4200, "unit": "rpm"}
